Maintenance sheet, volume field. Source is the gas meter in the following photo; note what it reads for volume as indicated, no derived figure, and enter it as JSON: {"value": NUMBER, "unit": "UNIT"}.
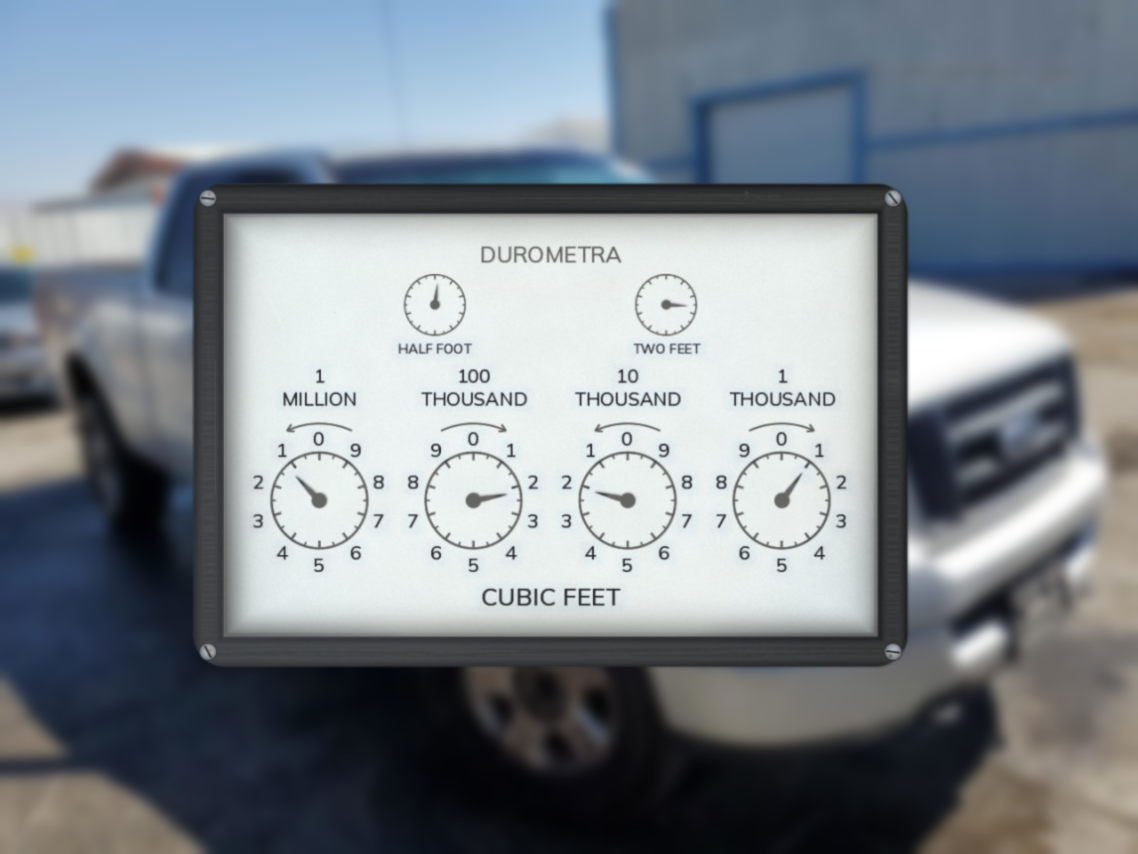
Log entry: {"value": 122100, "unit": "ft³"}
